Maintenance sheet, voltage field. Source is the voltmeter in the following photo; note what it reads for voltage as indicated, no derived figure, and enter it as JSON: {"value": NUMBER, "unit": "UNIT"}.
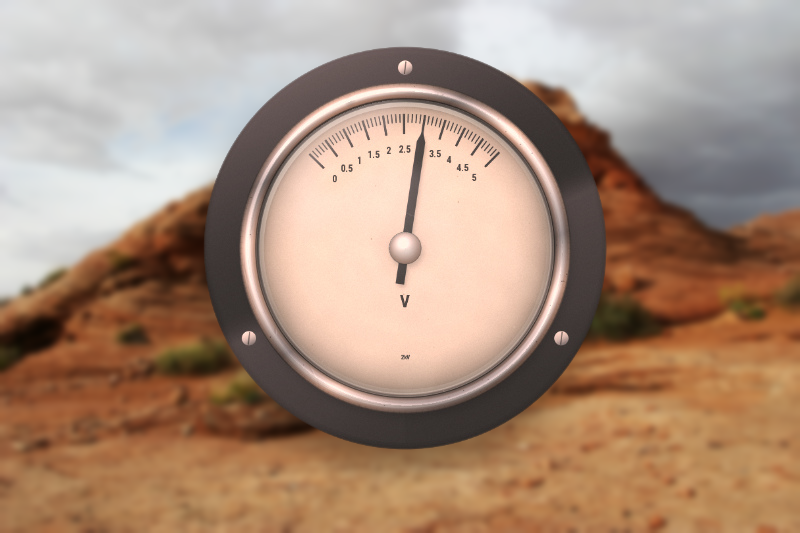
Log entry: {"value": 3, "unit": "V"}
